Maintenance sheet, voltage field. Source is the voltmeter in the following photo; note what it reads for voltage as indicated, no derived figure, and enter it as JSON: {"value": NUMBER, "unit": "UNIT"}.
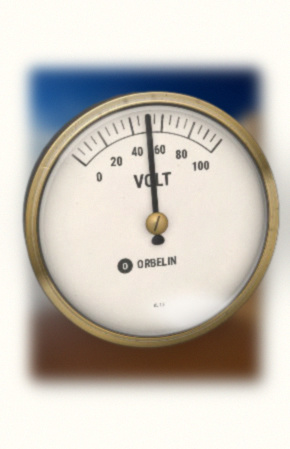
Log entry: {"value": 50, "unit": "V"}
